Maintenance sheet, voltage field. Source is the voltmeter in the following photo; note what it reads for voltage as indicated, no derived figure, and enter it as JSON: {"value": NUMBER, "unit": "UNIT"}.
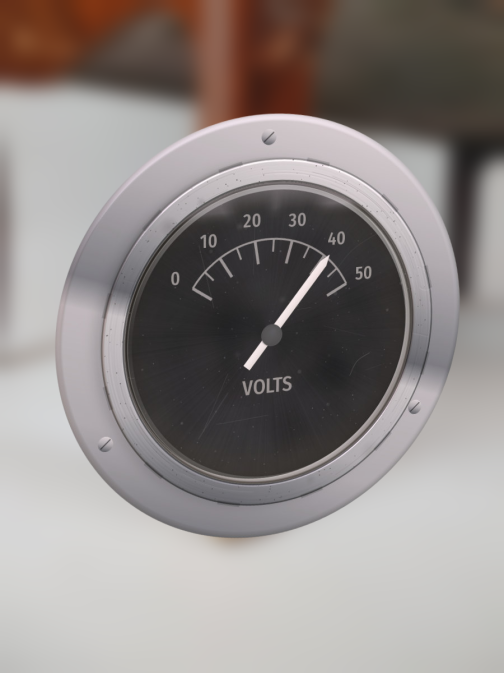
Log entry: {"value": 40, "unit": "V"}
